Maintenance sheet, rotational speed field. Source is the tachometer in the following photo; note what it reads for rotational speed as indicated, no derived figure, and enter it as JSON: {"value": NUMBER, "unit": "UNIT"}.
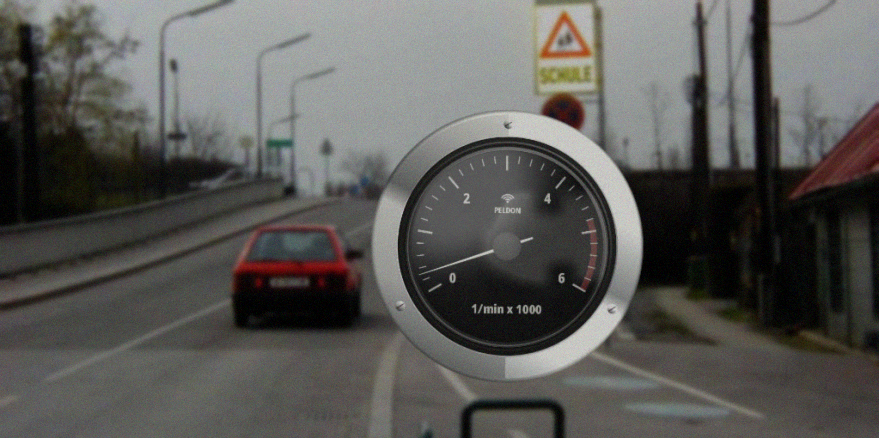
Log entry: {"value": 300, "unit": "rpm"}
